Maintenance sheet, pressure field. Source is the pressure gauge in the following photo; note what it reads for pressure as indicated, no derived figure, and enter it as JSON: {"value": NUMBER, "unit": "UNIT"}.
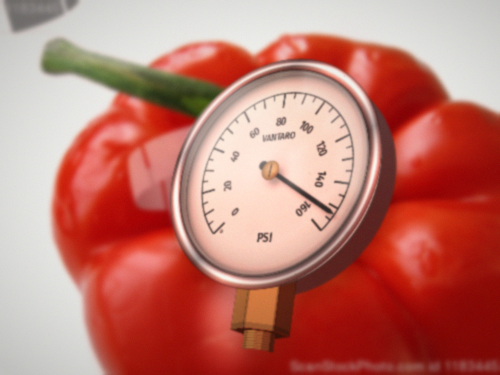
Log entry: {"value": 152.5, "unit": "psi"}
